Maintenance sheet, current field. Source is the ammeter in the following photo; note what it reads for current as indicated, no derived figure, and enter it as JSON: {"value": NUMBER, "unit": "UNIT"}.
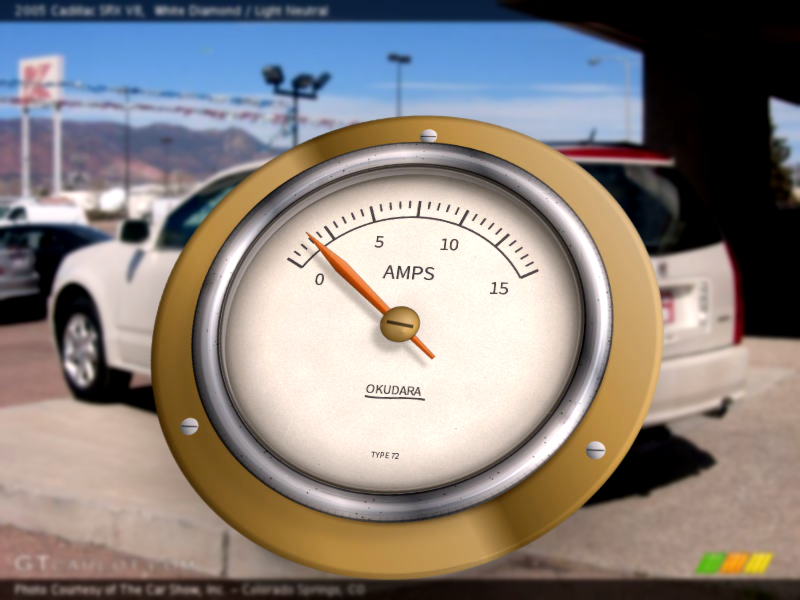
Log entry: {"value": 1.5, "unit": "A"}
